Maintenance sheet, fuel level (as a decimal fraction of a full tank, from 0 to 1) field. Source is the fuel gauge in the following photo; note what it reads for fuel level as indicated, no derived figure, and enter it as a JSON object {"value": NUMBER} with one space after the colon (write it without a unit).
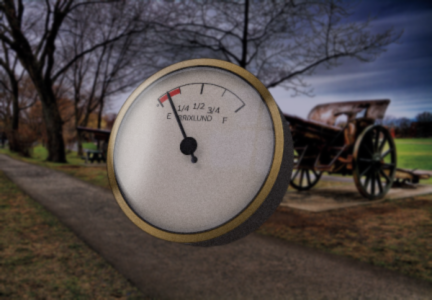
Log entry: {"value": 0.125}
